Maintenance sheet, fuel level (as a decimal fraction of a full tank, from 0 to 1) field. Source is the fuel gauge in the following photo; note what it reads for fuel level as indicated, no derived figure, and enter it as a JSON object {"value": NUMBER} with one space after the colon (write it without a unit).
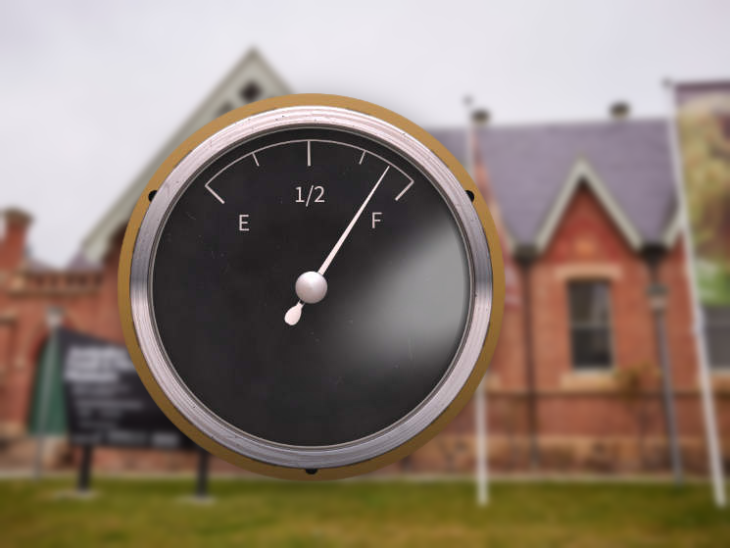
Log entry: {"value": 0.875}
